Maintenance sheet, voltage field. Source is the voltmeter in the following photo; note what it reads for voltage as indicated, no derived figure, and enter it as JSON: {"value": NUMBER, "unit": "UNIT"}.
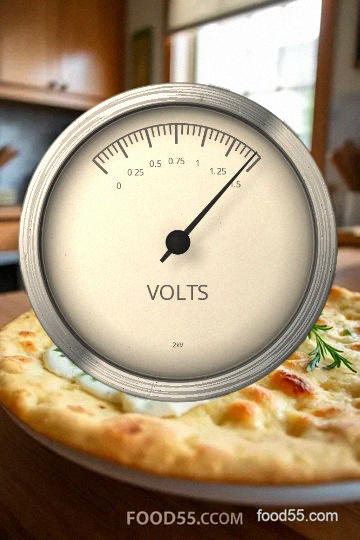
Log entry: {"value": 1.45, "unit": "V"}
